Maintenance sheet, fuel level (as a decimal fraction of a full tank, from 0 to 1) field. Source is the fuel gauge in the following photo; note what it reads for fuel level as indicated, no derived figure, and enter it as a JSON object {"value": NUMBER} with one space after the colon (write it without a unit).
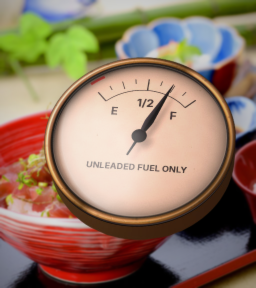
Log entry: {"value": 0.75}
